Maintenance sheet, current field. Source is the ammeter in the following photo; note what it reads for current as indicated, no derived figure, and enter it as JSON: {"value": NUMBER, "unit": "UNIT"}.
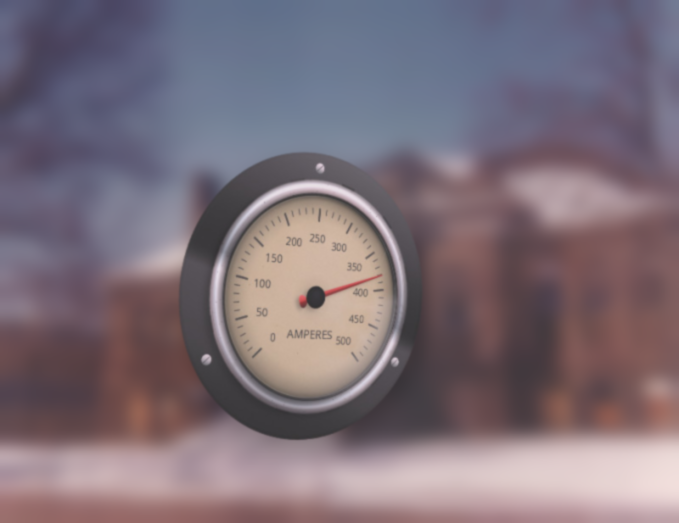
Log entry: {"value": 380, "unit": "A"}
